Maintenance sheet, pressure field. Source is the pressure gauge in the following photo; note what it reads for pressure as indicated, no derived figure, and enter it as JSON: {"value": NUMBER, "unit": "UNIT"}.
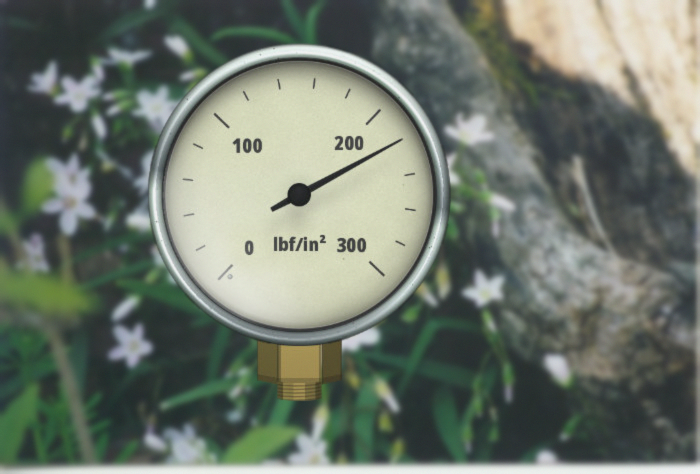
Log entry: {"value": 220, "unit": "psi"}
